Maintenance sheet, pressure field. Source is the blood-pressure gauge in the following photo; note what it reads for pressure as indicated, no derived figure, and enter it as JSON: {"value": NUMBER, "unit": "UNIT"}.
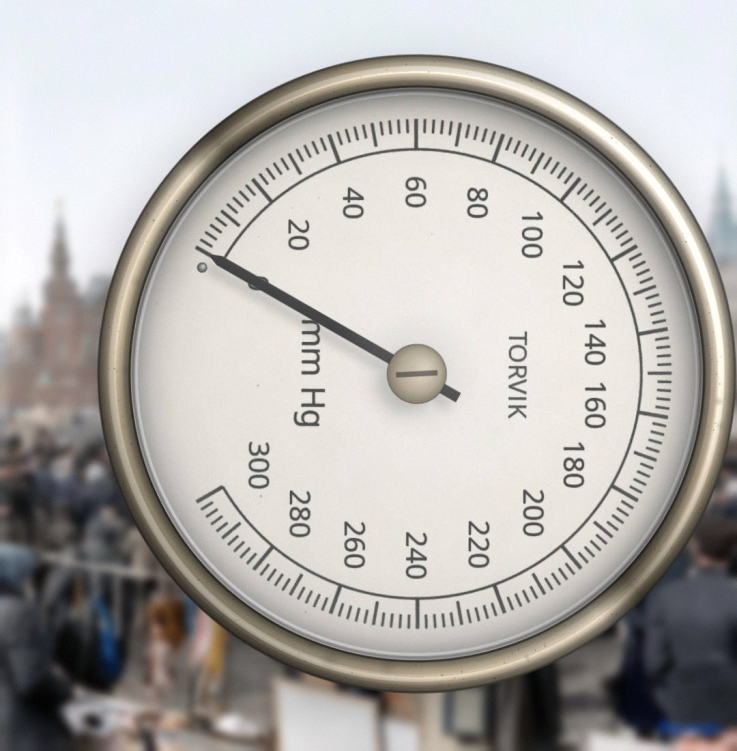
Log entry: {"value": 0, "unit": "mmHg"}
